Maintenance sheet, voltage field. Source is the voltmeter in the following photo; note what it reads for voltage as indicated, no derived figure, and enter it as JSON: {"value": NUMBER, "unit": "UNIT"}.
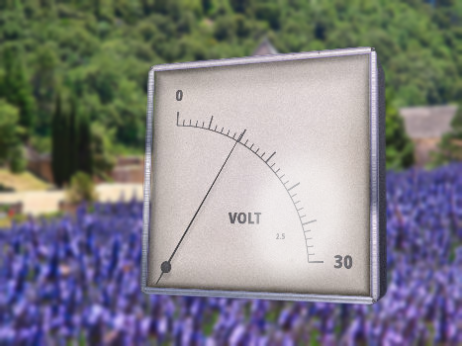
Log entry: {"value": 10, "unit": "V"}
